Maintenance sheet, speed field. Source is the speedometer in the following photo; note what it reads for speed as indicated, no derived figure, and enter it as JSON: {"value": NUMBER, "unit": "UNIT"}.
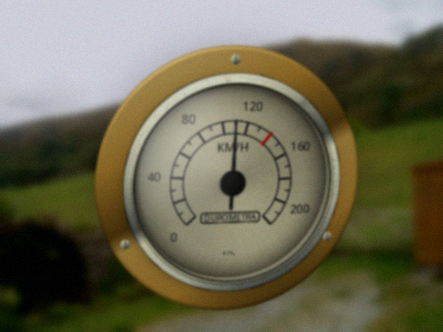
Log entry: {"value": 110, "unit": "km/h"}
